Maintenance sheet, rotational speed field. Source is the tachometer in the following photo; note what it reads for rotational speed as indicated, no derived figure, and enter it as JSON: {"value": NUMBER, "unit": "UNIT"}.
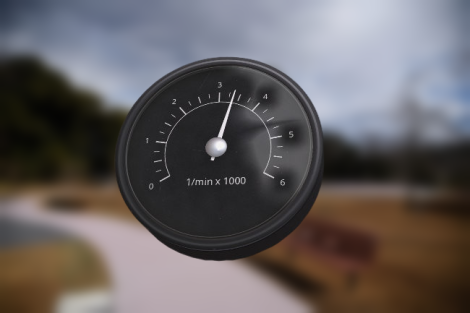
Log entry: {"value": 3375, "unit": "rpm"}
